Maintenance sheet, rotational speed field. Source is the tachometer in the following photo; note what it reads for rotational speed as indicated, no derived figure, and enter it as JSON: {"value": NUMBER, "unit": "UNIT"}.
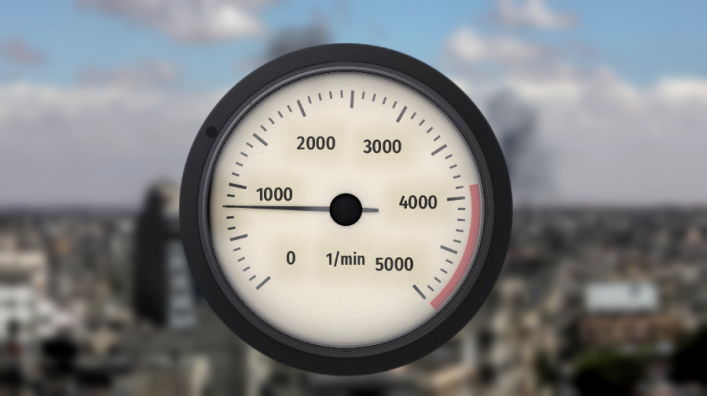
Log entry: {"value": 800, "unit": "rpm"}
